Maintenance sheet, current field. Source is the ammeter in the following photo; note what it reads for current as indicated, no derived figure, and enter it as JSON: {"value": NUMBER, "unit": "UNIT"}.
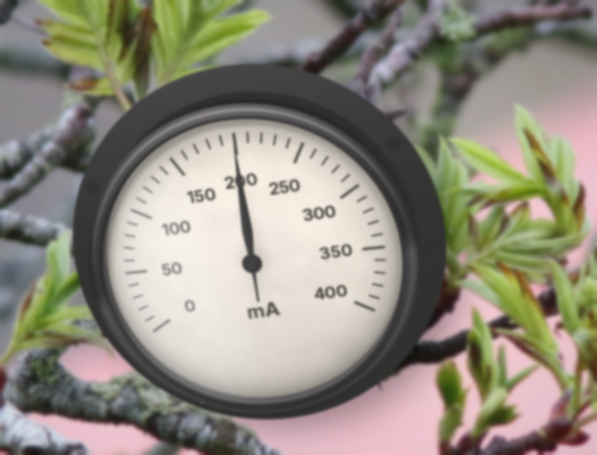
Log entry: {"value": 200, "unit": "mA"}
